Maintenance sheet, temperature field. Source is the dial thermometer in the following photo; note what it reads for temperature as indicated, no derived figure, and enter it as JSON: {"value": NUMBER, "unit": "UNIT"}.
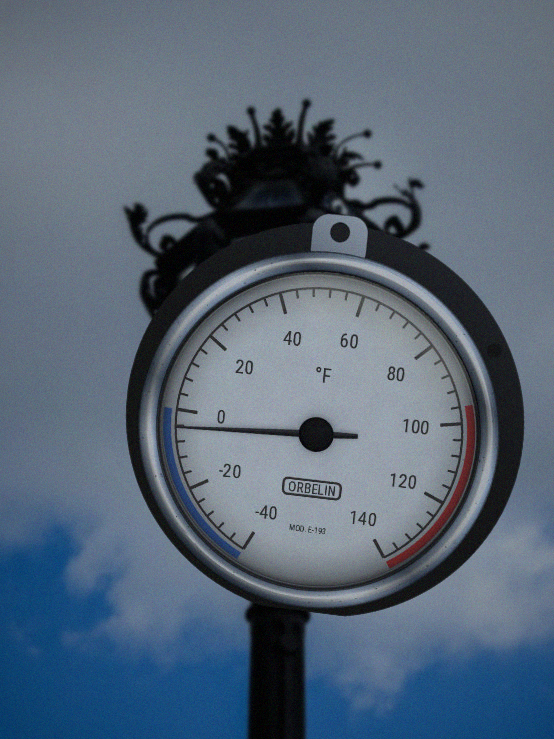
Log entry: {"value": -4, "unit": "°F"}
